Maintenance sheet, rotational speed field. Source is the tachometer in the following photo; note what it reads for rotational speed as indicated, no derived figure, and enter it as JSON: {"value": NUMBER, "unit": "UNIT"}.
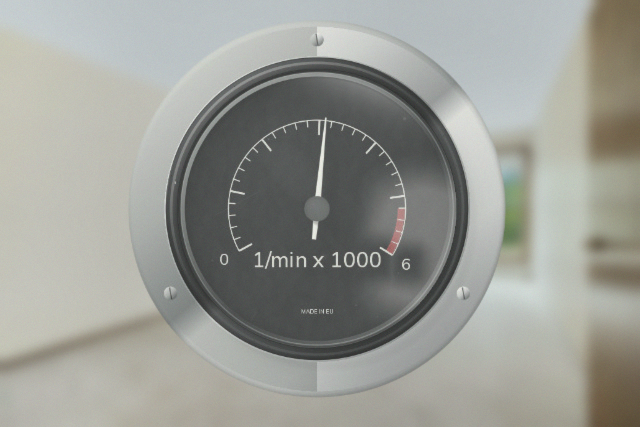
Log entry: {"value": 3100, "unit": "rpm"}
